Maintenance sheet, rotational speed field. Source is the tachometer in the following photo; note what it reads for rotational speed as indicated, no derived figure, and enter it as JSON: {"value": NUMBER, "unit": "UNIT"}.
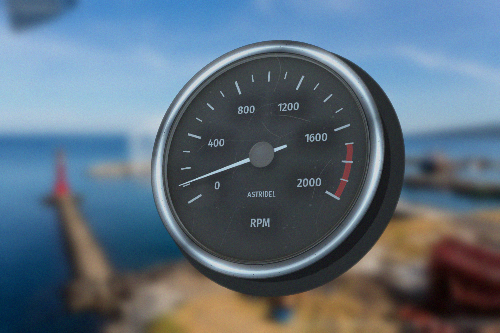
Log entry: {"value": 100, "unit": "rpm"}
